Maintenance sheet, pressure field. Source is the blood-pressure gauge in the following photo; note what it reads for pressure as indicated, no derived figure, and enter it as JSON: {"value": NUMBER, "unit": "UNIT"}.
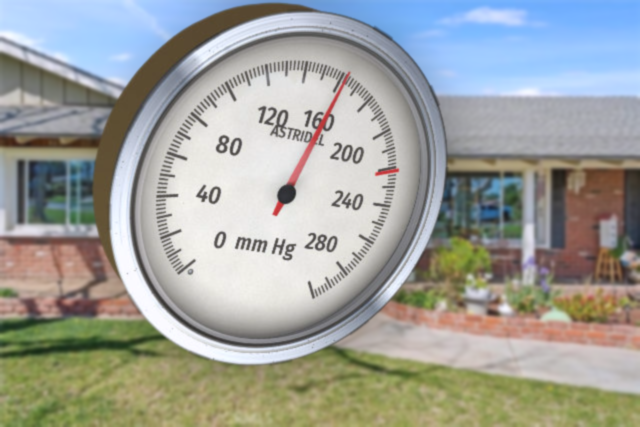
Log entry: {"value": 160, "unit": "mmHg"}
